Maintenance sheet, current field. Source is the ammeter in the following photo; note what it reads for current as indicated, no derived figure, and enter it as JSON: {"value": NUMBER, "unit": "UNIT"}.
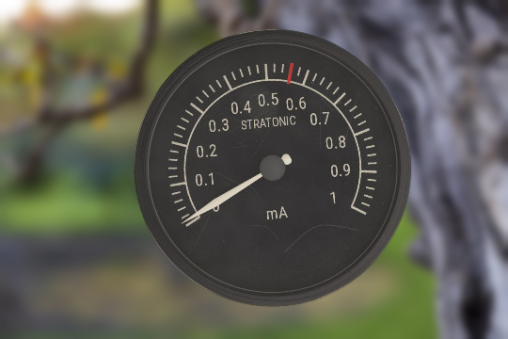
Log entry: {"value": 0.01, "unit": "mA"}
